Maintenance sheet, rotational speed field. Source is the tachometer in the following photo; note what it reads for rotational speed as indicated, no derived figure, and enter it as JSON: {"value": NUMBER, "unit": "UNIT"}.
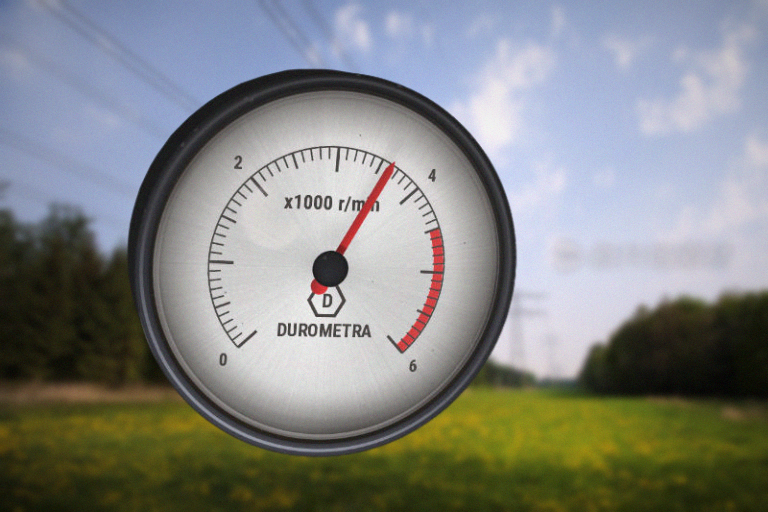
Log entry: {"value": 3600, "unit": "rpm"}
